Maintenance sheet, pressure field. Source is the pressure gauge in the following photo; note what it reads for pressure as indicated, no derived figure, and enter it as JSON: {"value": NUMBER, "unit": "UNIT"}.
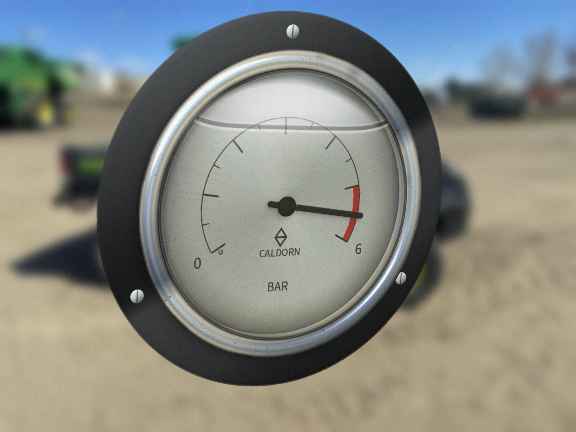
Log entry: {"value": 5.5, "unit": "bar"}
